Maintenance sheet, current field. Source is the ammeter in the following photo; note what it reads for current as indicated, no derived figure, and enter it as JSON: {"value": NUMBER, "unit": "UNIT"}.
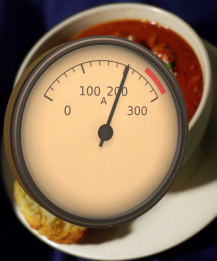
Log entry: {"value": 200, "unit": "A"}
